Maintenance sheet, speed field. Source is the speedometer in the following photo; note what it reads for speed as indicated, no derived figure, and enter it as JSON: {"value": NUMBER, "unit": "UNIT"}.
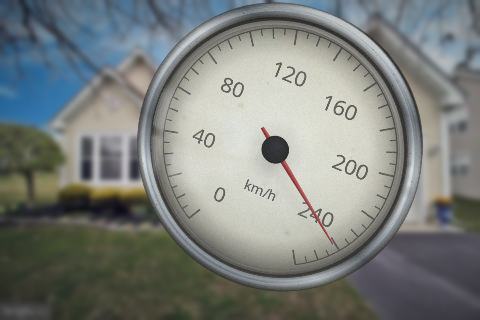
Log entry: {"value": 240, "unit": "km/h"}
